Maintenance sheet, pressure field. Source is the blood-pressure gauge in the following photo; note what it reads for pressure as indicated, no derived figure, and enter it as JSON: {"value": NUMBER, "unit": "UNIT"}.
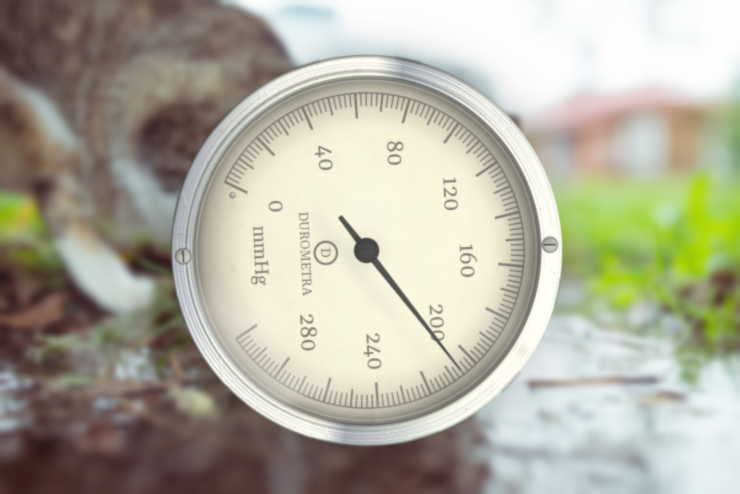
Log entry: {"value": 206, "unit": "mmHg"}
